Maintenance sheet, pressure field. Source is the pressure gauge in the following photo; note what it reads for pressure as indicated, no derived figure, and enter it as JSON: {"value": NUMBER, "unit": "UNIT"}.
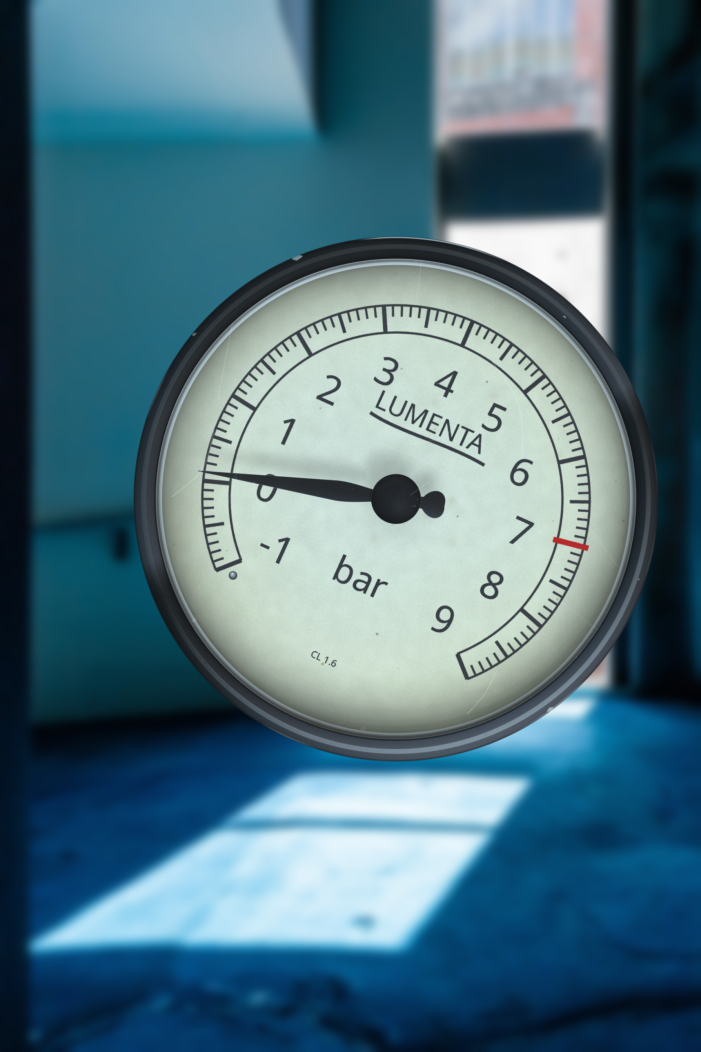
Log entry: {"value": 0.1, "unit": "bar"}
